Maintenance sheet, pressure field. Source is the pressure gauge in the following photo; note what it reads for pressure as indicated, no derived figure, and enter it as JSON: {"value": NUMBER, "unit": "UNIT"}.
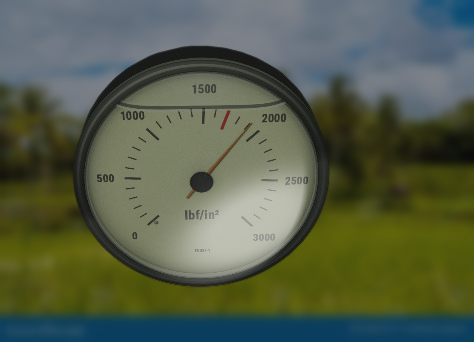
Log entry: {"value": 1900, "unit": "psi"}
